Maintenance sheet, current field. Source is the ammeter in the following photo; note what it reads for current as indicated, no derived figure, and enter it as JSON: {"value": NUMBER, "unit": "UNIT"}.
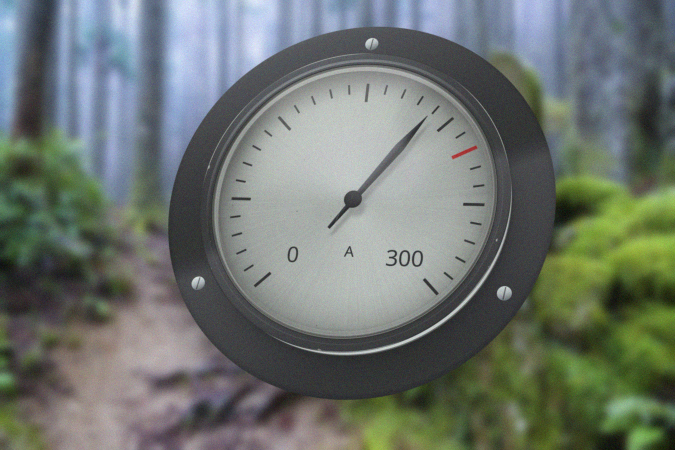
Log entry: {"value": 190, "unit": "A"}
